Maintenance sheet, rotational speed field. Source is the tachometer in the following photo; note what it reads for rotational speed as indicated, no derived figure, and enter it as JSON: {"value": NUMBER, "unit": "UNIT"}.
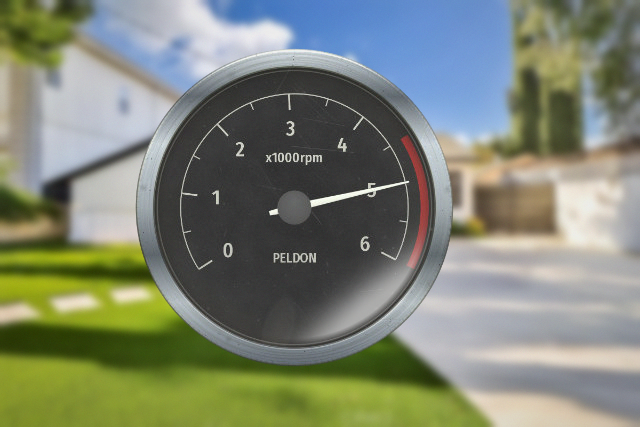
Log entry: {"value": 5000, "unit": "rpm"}
